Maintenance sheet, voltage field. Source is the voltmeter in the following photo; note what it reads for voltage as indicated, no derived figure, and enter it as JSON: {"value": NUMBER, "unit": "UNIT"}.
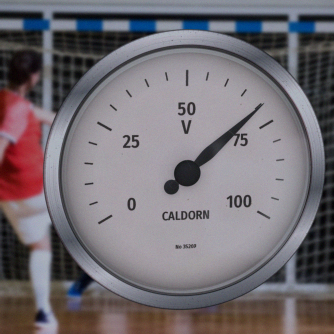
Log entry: {"value": 70, "unit": "V"}
